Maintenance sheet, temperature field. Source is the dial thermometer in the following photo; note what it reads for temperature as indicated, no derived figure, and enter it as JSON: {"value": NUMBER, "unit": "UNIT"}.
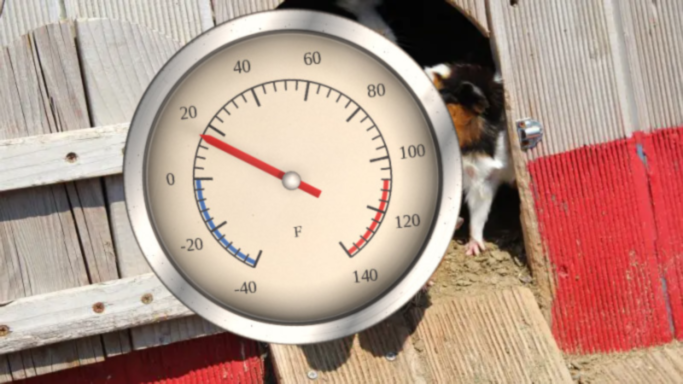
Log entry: {"value": 16, "unit": "°F"}
